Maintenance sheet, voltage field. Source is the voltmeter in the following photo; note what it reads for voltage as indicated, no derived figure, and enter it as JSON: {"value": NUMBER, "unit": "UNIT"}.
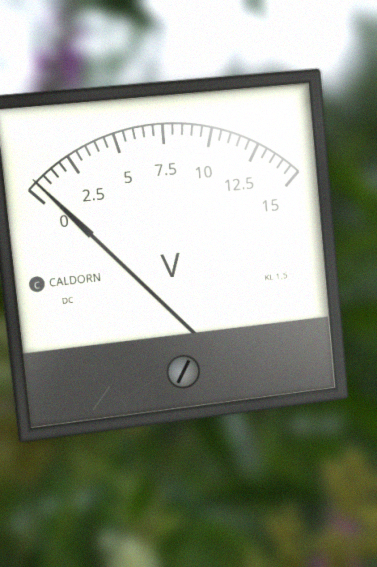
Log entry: {"value": 0.5, "unit": "V"}
